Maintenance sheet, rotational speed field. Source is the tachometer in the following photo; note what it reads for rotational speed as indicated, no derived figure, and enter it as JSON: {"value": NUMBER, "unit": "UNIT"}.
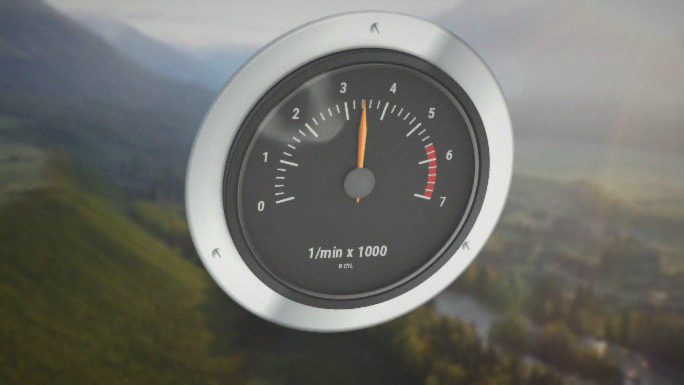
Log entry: {"value": 3400, "unit": "rpm"}
